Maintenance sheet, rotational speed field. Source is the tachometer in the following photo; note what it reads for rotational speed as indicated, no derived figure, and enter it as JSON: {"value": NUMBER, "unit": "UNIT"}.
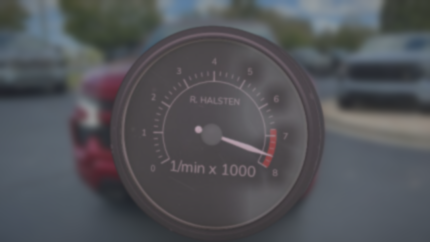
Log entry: {"value": 7600, "unit": "rpm"}
